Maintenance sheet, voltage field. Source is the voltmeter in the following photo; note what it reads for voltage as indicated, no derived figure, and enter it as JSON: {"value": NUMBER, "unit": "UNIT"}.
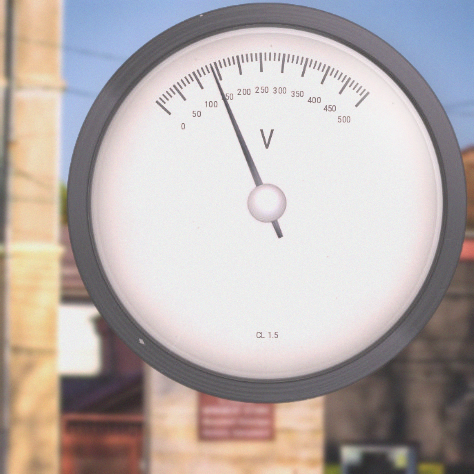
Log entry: {"value": 140, "unit": "V"}
